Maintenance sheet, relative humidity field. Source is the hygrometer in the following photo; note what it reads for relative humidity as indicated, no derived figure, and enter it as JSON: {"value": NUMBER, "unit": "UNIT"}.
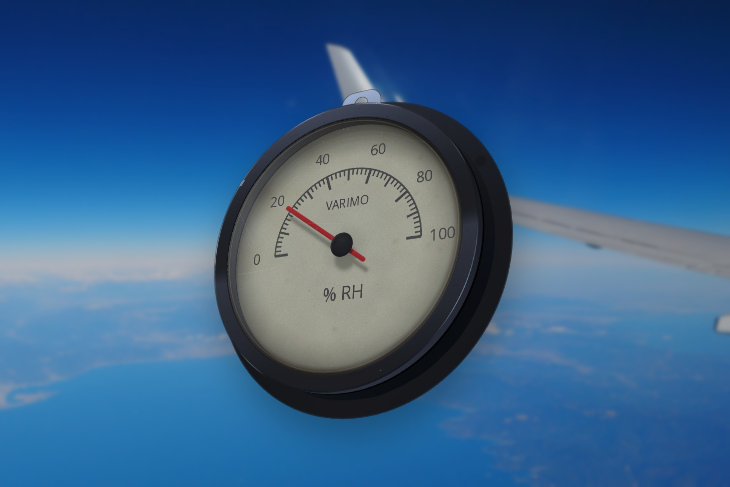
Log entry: {"value": 20, "unit": "%"}
